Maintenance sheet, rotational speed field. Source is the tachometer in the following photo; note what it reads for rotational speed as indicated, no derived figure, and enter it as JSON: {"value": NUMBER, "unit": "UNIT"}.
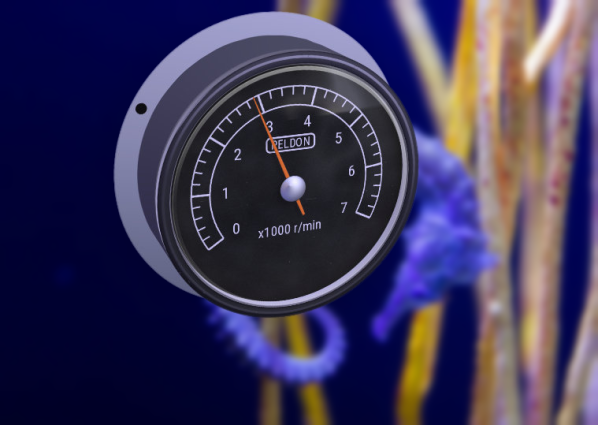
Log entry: {"value": 2900, "unit": "rpm"}
